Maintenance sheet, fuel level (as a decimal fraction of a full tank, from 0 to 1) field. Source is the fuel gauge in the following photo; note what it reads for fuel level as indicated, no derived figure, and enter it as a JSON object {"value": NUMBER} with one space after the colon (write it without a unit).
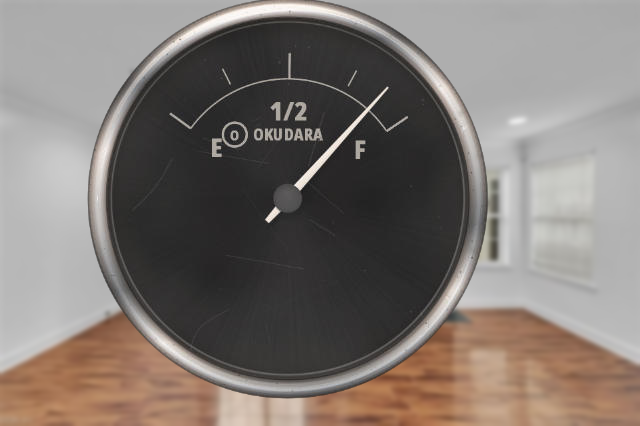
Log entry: {"value": 0.875}
